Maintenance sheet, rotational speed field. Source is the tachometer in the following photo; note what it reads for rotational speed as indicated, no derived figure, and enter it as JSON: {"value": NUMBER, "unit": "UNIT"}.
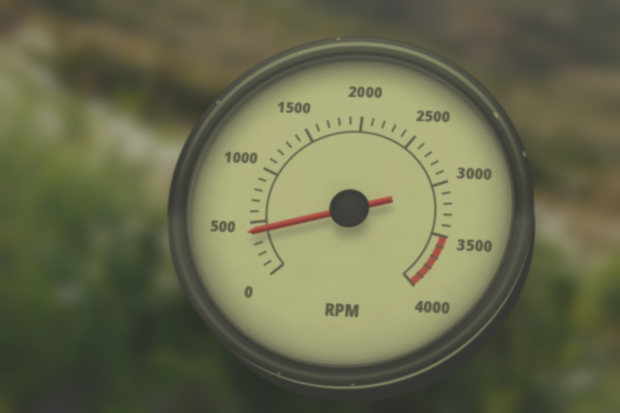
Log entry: {"value": 400, "unit": "rpm"}
